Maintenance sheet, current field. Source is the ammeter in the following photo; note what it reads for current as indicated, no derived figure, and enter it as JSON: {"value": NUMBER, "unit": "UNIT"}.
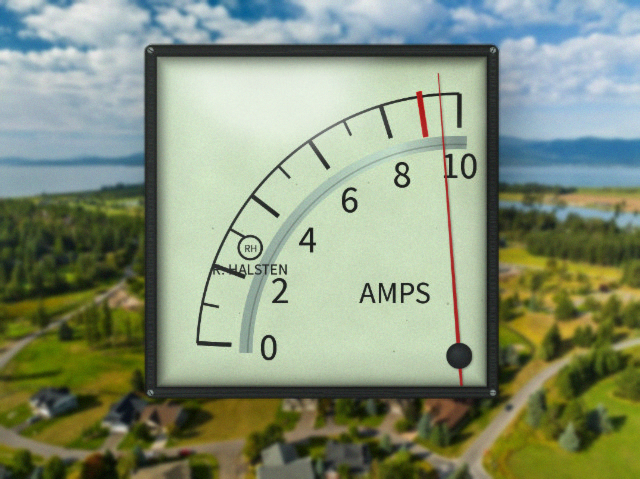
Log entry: {"value": 9.5, "unit": "A"}
